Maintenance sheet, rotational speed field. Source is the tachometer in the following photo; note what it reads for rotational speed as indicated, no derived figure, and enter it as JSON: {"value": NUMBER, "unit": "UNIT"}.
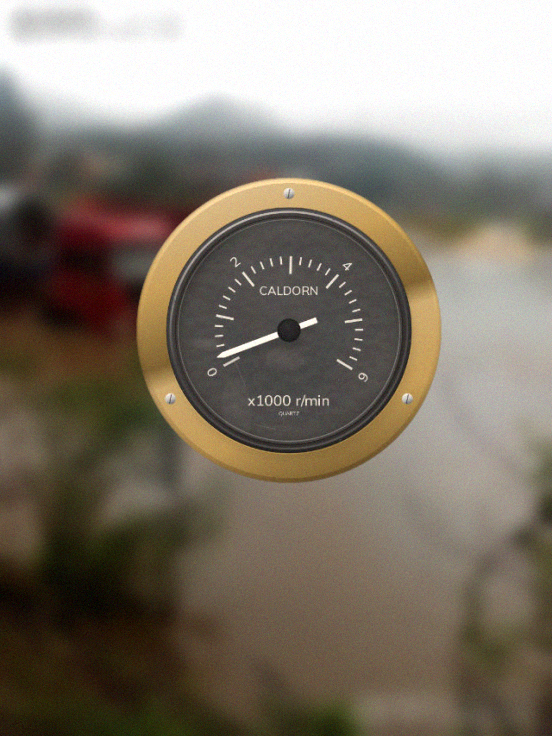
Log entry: {"value": 200, "unit": "rpm"}
